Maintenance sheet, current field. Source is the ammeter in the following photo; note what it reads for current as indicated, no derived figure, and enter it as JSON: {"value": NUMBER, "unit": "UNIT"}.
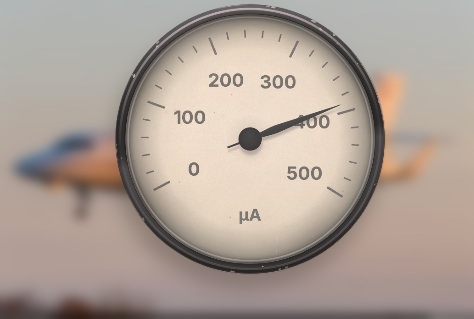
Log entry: {"value": 390, "unit": "µA"}
